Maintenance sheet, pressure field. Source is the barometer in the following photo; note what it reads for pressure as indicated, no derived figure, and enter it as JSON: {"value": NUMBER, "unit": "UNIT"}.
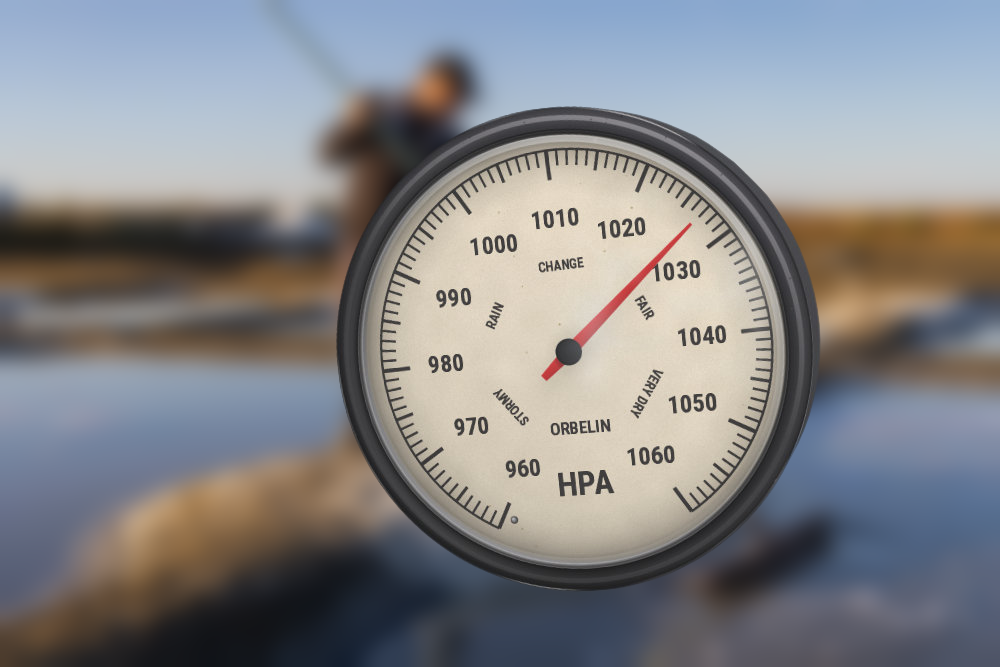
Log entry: {"value": 1027, "unit": "hPa"}
